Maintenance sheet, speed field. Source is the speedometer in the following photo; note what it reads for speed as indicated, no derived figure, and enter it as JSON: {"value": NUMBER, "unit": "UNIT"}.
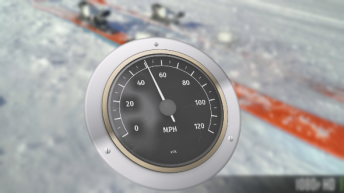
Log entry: {"value": 50, "unit": "mph"}
